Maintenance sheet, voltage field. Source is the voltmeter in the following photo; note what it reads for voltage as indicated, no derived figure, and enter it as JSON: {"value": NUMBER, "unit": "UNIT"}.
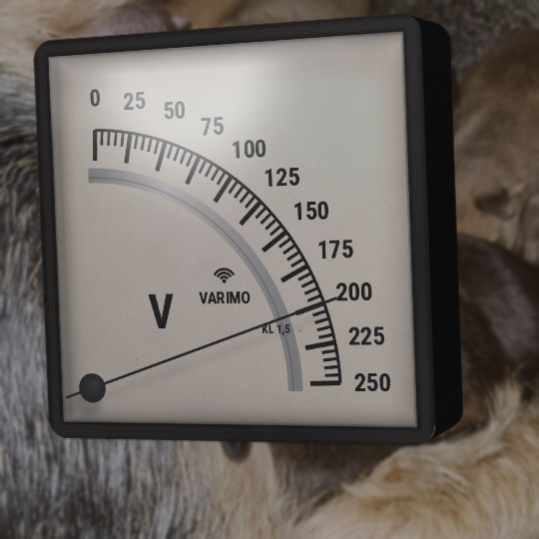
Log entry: {"value": 200, "unit": "V"}
